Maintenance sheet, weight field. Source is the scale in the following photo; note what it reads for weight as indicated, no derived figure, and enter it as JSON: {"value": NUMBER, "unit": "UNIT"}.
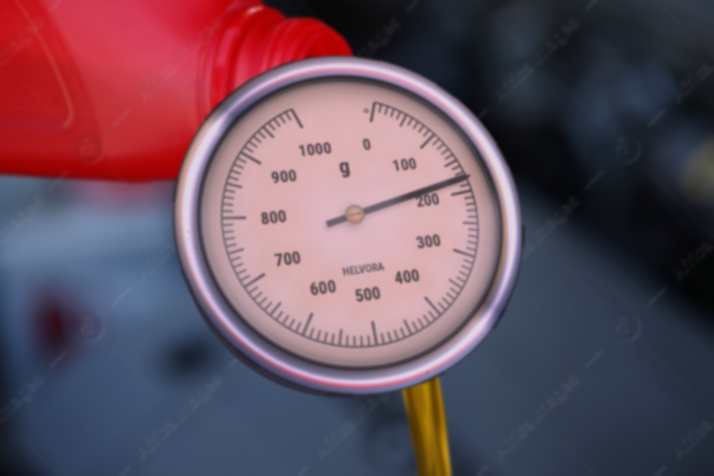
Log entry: {"value": 180, "unit": "g"}
